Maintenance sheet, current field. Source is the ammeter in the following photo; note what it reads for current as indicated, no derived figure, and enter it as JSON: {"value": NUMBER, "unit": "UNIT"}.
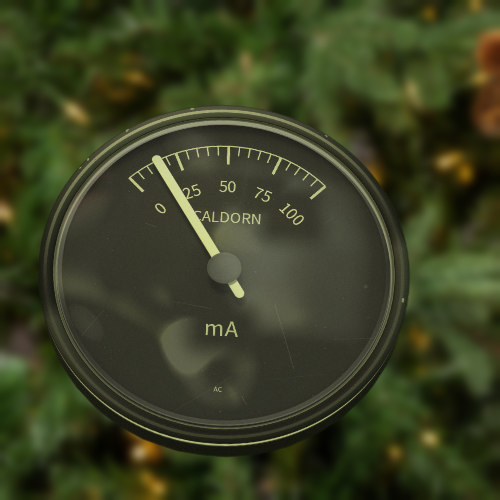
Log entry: {"value": 15, "unit": "mA"}
